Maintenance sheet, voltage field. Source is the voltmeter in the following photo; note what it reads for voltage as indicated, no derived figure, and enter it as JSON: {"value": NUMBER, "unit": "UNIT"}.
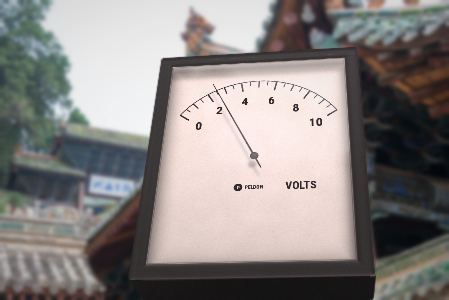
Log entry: {"value": 2.5, "unit": "V"}
